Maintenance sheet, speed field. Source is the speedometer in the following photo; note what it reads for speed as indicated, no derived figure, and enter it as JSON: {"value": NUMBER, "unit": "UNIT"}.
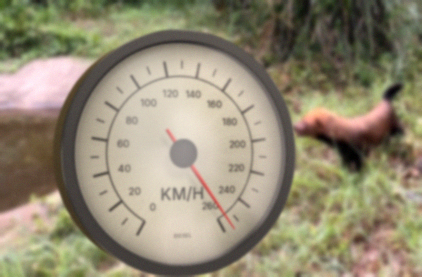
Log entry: {"value": 255, "unit": "km/h"}
